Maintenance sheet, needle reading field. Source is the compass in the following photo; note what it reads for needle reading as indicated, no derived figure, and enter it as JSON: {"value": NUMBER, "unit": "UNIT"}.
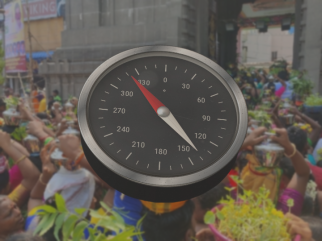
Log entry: {"value": 320, "unit": "°"}
